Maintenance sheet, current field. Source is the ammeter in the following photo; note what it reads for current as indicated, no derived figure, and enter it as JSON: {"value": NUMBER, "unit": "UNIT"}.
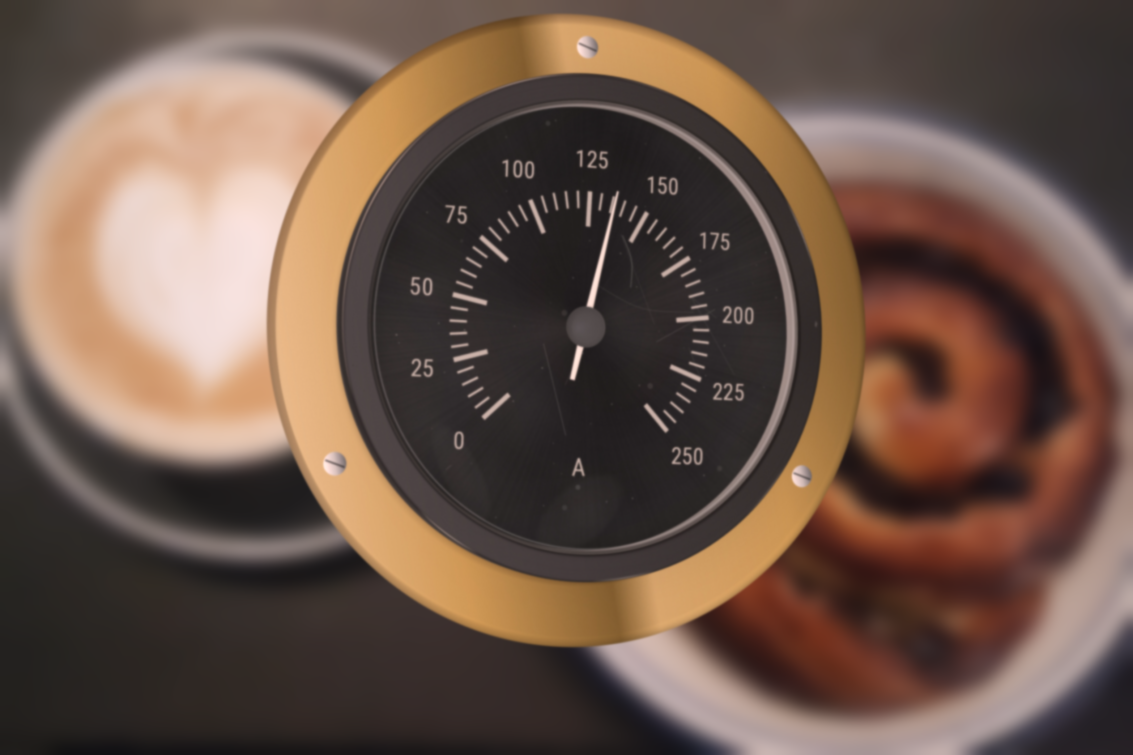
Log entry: {"value": 135, "unit": "A"}
